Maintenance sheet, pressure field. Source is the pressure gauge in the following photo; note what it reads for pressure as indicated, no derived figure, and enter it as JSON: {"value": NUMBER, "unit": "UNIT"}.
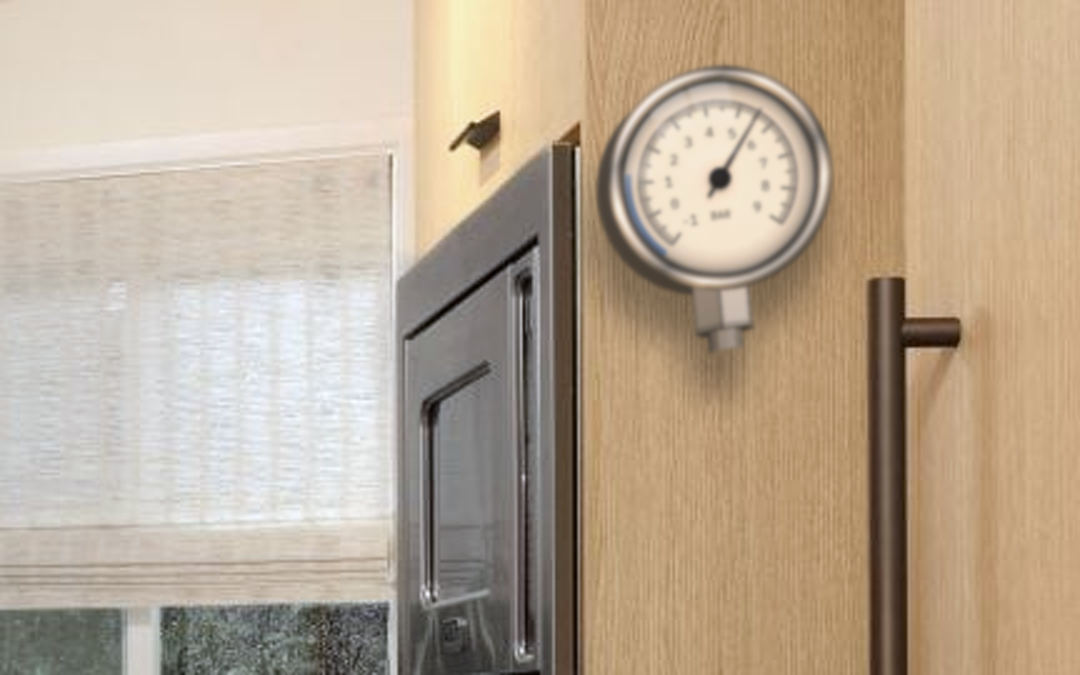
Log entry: {"value": 5.5, "unit": "bar"}
